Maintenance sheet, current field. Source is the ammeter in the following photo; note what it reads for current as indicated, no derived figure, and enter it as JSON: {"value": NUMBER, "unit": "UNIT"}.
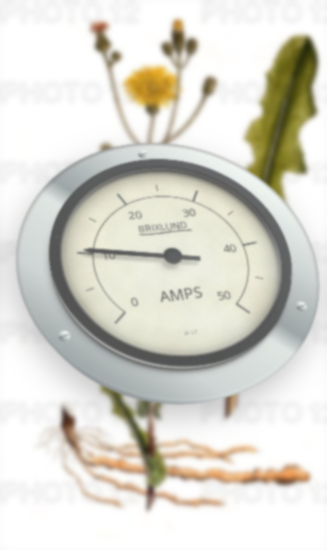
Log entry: {"value": 10, "unit": "A"}
